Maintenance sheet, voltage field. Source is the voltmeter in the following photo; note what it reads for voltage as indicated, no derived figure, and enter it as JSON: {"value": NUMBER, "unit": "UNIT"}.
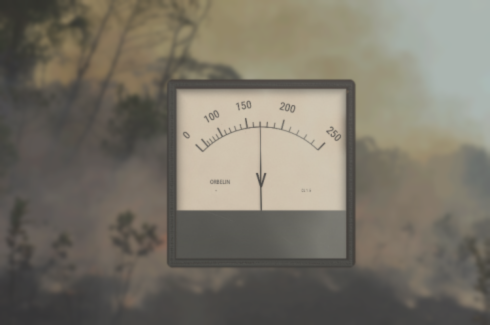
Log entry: {"value": 170, "unit": "V"}
